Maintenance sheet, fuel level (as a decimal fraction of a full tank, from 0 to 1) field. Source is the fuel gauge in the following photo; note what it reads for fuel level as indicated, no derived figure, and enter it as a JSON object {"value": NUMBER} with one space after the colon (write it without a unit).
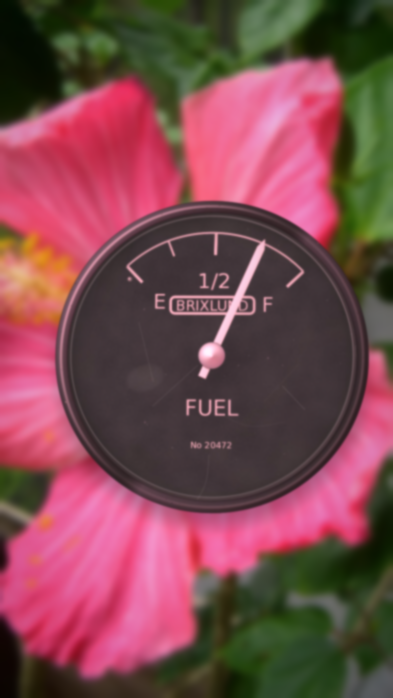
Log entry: {"value": 0.75}
